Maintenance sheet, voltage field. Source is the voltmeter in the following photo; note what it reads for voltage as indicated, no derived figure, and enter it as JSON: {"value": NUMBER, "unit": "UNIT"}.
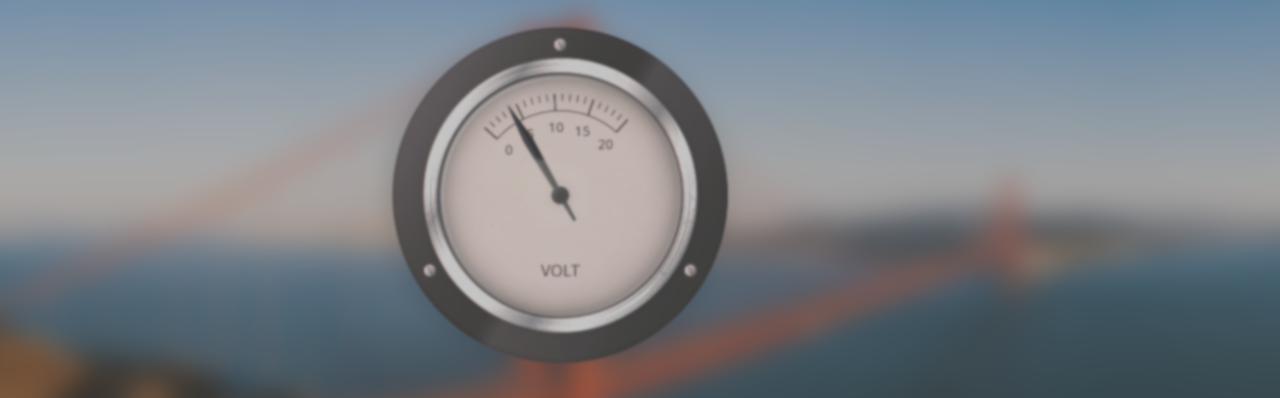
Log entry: {"value": 4, "unit": "V"}
